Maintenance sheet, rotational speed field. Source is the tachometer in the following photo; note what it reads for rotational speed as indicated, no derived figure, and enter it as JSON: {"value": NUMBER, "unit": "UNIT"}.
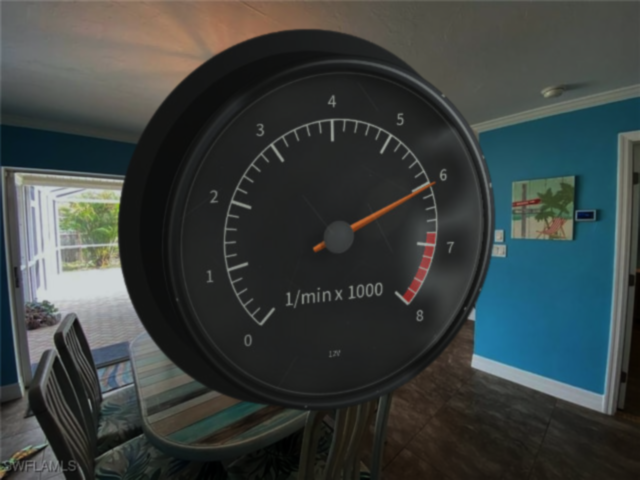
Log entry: {"value": 6000, "unit": "rpm"}
